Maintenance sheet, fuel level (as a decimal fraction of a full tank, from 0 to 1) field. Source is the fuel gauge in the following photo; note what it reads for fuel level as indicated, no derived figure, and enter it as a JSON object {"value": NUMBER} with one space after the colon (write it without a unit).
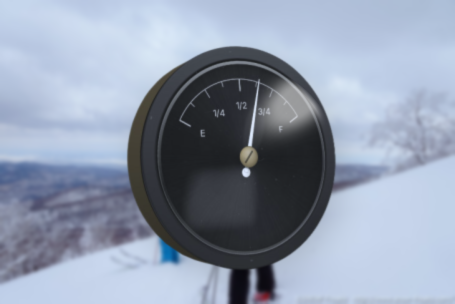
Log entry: {"value": 0.625}
